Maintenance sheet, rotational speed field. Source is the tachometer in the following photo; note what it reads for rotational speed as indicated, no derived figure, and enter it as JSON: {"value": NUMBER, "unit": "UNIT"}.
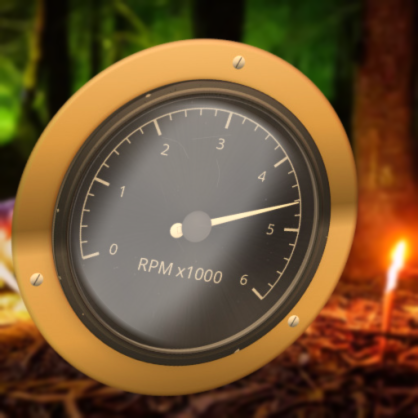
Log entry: {"value": 4600, "unit": "rpm"}
